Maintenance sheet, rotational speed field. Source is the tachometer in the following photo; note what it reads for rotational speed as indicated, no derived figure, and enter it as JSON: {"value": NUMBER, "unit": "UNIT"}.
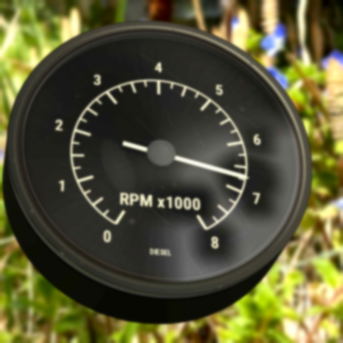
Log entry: {"value": 6750, "unit": "rpm"}
